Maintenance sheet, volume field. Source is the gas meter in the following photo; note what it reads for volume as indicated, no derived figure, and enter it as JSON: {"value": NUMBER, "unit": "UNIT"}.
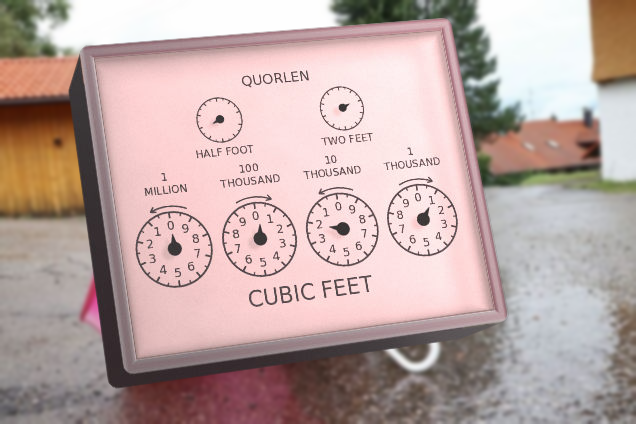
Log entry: {"value": 2100, "unit": "ft³"}
